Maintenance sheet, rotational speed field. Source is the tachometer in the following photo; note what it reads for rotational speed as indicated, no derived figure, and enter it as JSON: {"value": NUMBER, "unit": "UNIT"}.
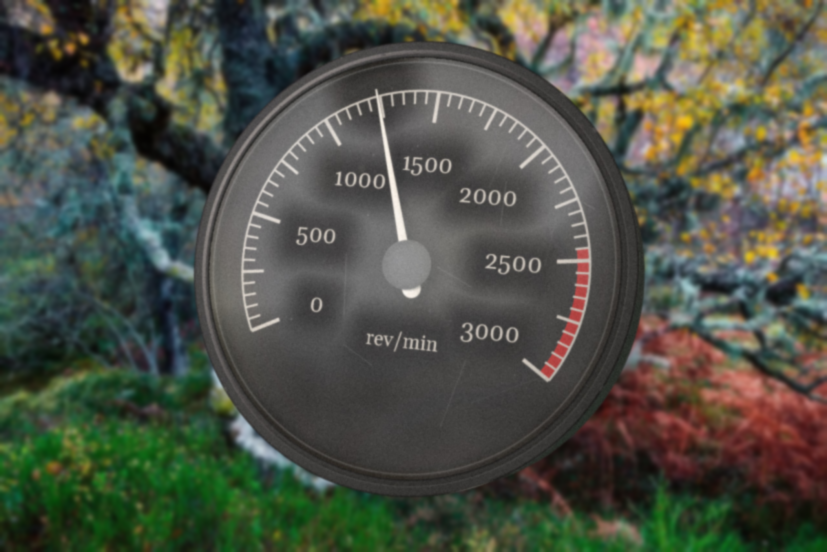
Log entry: {"value": 1250, "unit": "rpm"}
